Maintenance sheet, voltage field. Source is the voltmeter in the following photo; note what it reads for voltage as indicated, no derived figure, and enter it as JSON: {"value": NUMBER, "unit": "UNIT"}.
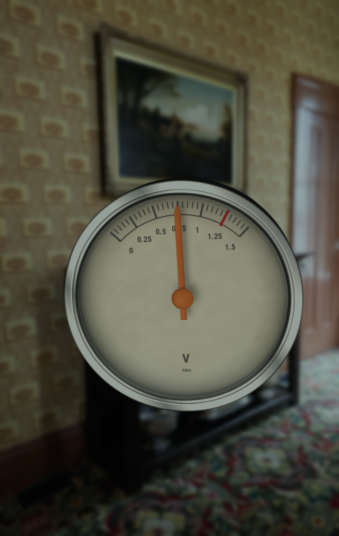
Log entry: {"value": 0.75, "unit": "V"}
